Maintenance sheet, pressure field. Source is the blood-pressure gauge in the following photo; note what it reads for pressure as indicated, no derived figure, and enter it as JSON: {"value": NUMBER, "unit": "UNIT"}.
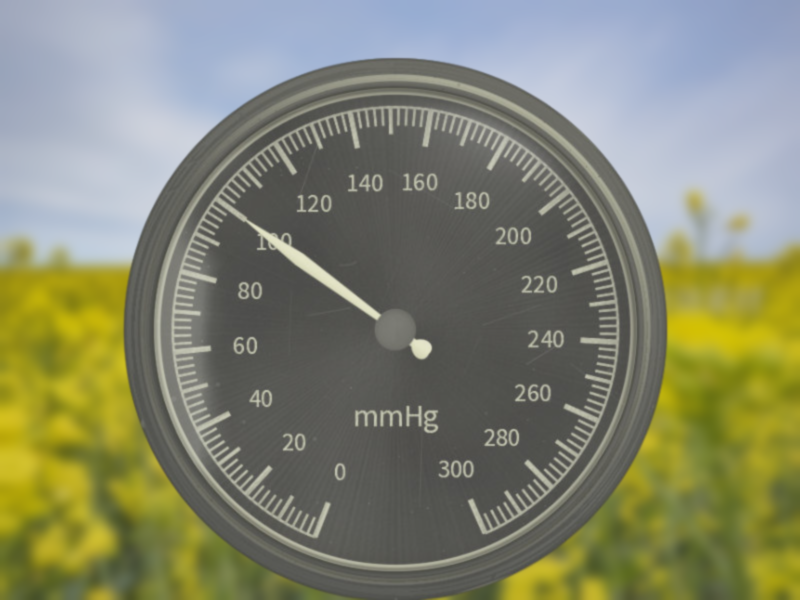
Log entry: {"value": 100, "unit": "mmHg"}
